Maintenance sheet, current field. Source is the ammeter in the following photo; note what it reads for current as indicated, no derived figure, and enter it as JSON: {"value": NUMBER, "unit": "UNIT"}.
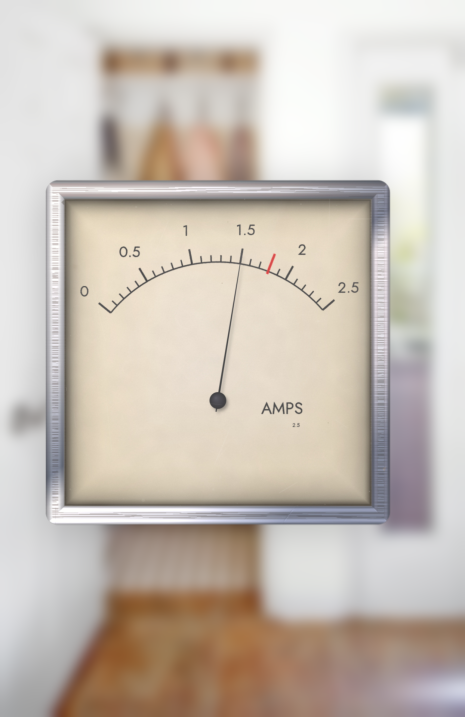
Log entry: {"value": 1.5, "unit": "A"}
